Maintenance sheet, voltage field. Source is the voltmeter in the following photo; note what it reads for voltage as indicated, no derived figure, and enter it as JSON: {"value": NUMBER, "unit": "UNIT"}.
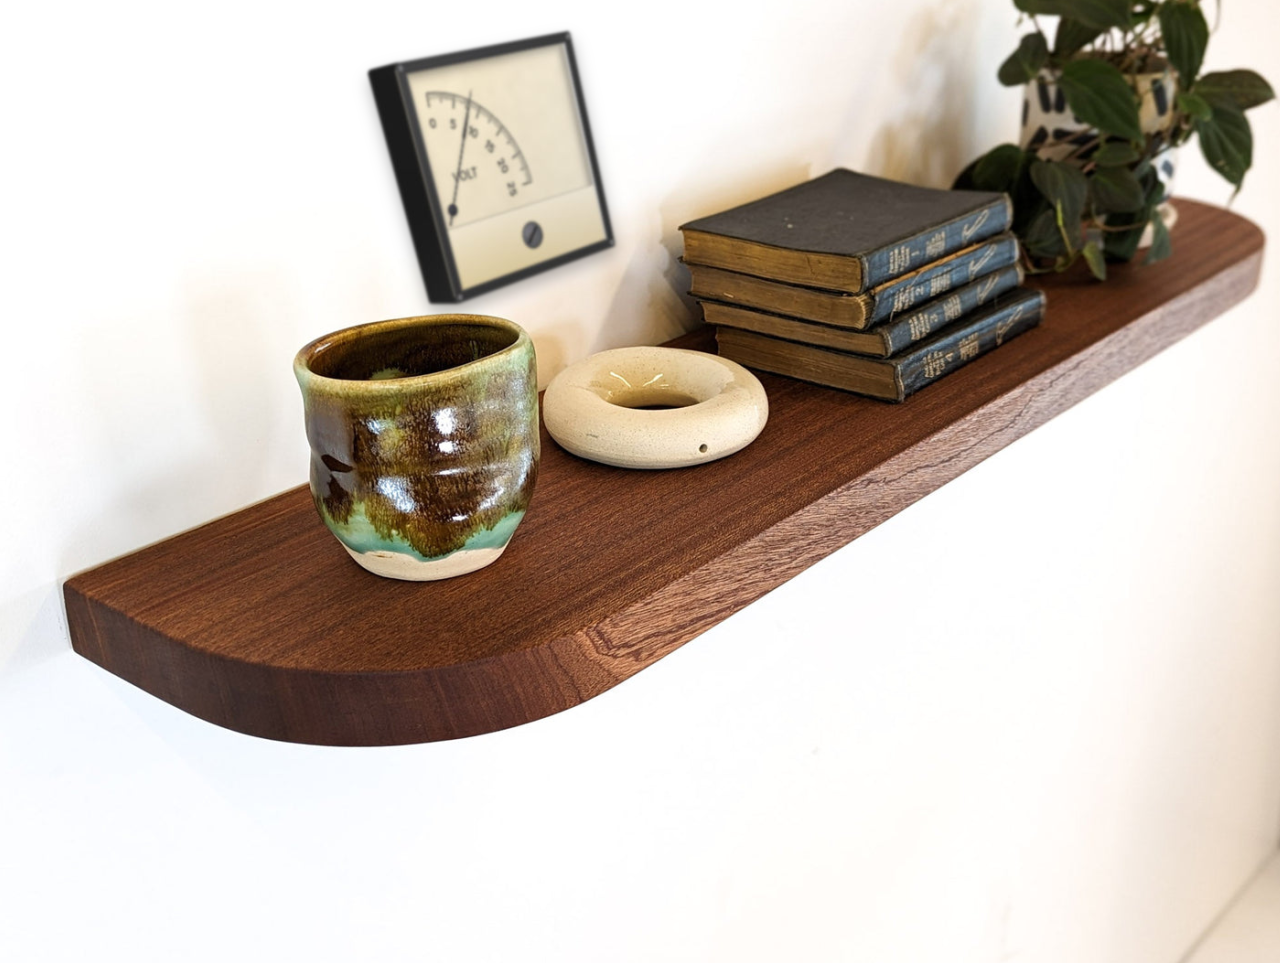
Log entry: {"value": 7.5, "unit": "V"}
